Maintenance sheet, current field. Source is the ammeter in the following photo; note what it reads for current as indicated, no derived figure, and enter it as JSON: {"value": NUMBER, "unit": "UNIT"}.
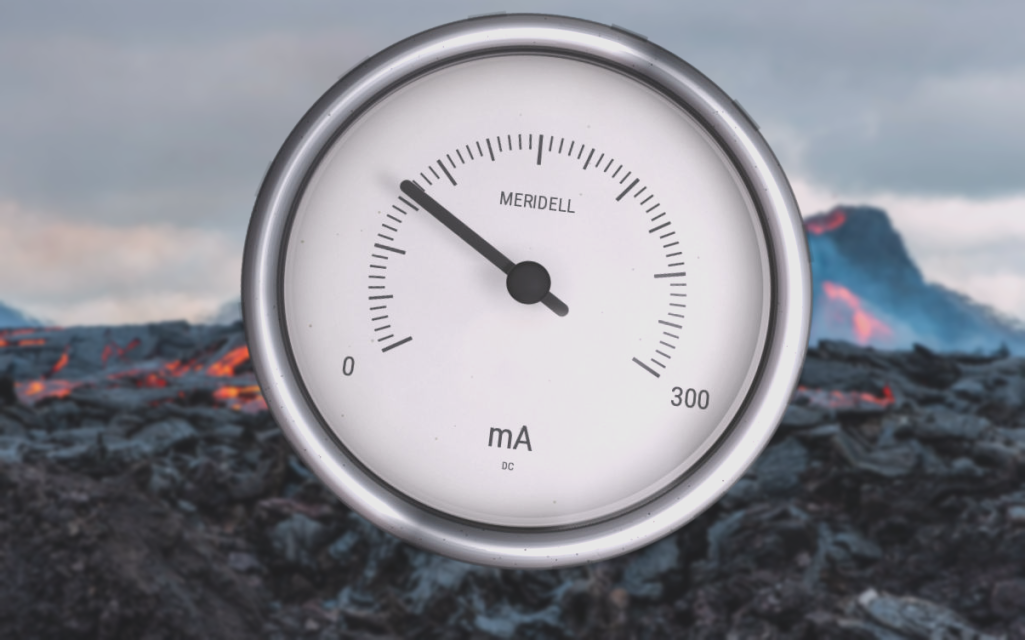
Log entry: {"value": 80, "unit": "mA"}
